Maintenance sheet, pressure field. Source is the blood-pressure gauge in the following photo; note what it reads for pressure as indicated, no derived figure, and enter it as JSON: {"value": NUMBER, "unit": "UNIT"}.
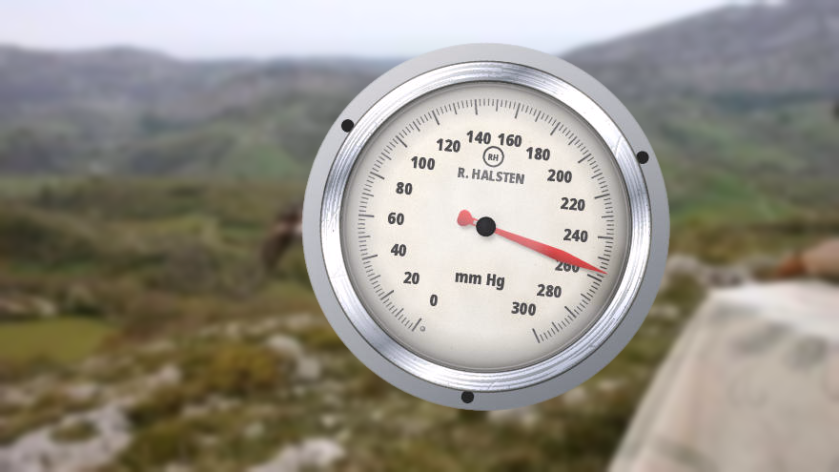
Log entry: {"value": 256, "unit": "mmHg"}
